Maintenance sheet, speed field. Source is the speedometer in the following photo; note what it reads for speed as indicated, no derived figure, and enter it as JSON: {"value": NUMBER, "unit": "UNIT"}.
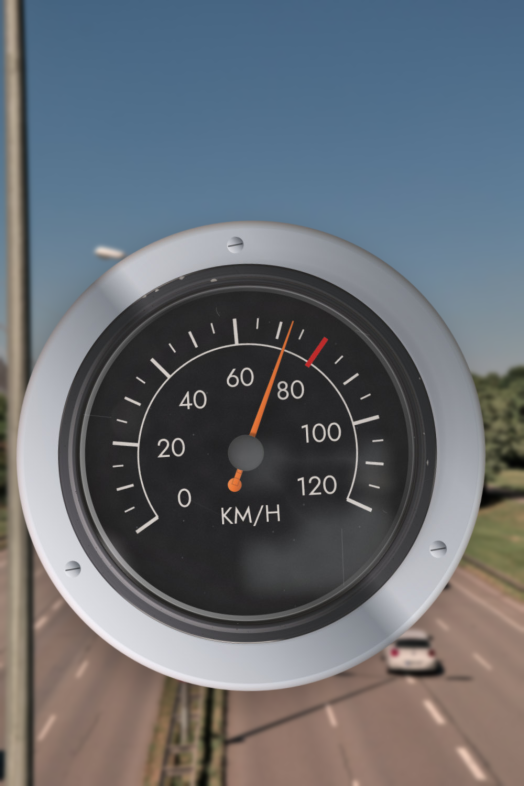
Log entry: {"value": 72.5, "unit": "km/h"}
